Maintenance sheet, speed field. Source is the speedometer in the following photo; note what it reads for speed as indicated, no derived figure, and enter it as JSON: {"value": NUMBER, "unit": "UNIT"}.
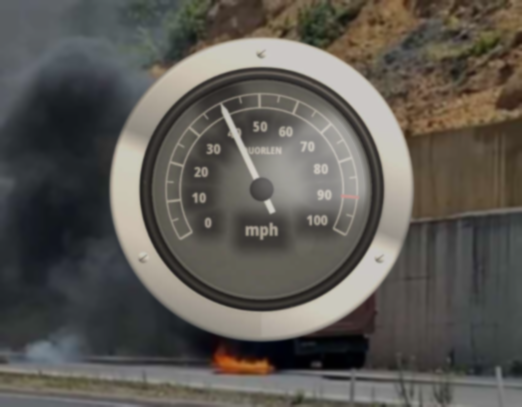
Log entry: {"value": 40, "unit": "mph"}
